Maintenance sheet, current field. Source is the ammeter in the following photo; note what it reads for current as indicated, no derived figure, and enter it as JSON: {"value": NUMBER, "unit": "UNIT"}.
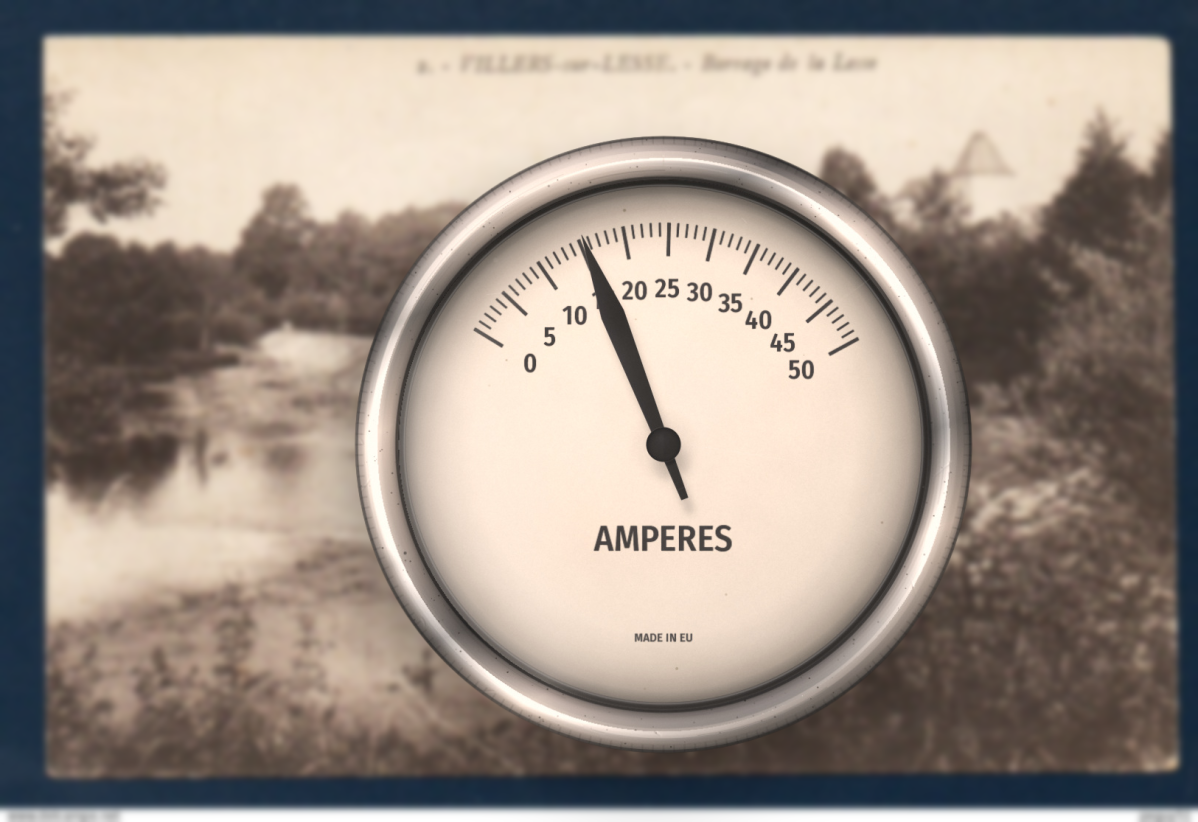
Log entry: {"value": 15.5, "unit": "A"}
